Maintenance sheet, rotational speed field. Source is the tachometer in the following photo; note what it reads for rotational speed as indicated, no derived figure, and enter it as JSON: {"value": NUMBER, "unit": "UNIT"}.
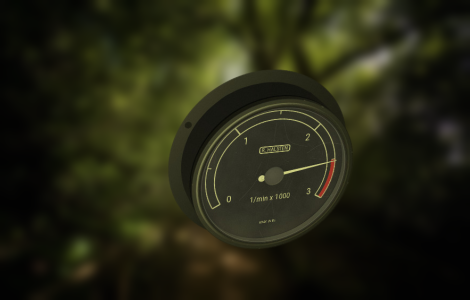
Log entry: {"value": 2500, "unit": "rpm"}
